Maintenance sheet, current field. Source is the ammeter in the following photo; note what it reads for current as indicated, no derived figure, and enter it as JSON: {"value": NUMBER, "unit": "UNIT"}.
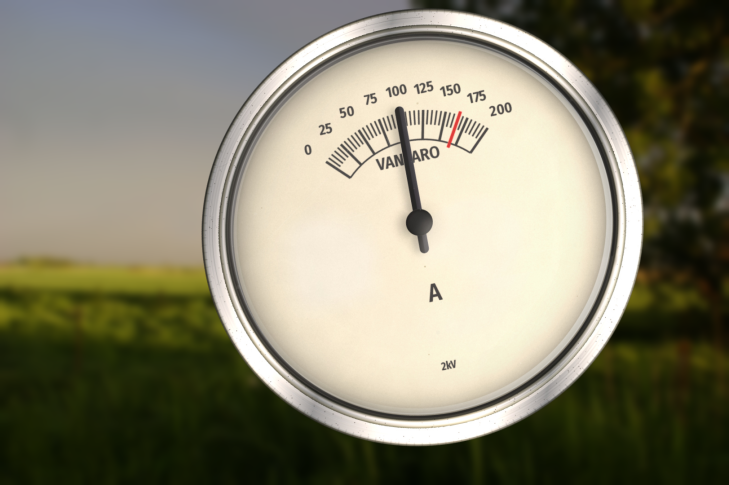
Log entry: {"value": 100, "unit": "A"}
